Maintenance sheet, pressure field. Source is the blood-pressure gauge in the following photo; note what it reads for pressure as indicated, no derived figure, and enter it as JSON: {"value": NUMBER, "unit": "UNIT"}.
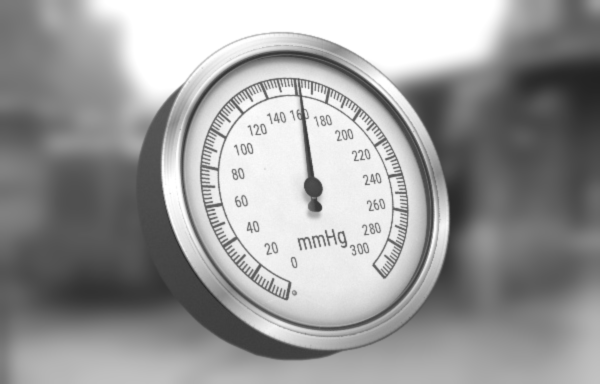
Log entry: {"value": 160, "unit": "mmHg"}
